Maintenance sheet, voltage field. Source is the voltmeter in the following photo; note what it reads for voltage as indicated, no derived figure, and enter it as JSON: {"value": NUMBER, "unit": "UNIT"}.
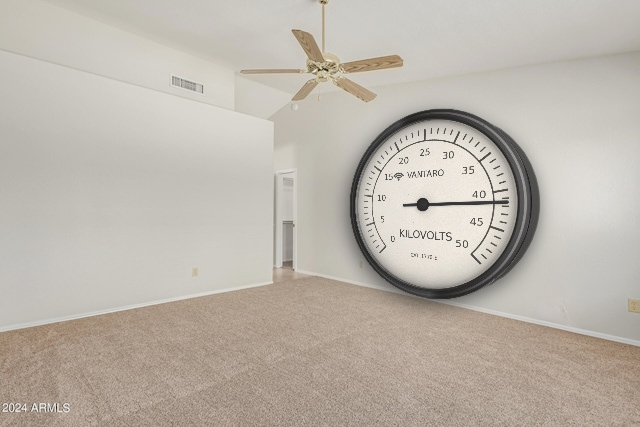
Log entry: {"value": 41.5, "unit": "kV"}
